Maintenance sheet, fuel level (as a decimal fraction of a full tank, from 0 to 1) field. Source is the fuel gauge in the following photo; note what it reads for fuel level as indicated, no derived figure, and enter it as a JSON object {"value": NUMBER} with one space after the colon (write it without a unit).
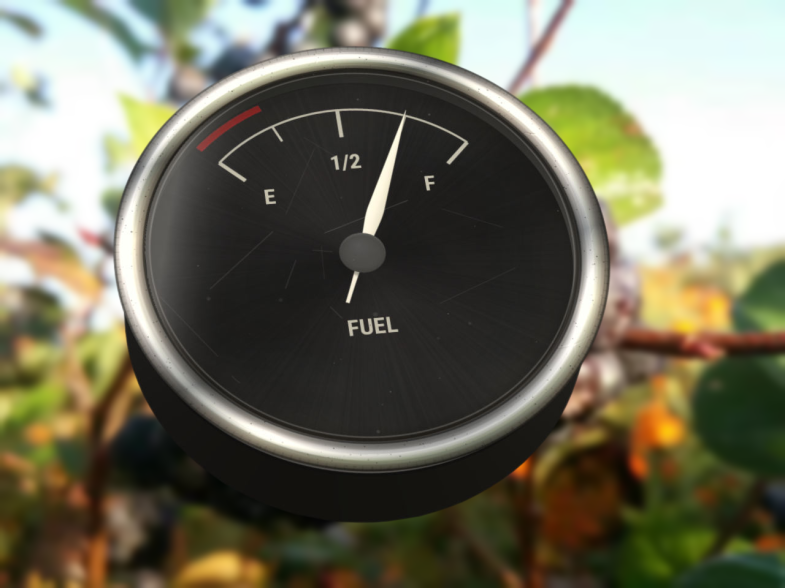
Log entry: {"value": 0.75}
